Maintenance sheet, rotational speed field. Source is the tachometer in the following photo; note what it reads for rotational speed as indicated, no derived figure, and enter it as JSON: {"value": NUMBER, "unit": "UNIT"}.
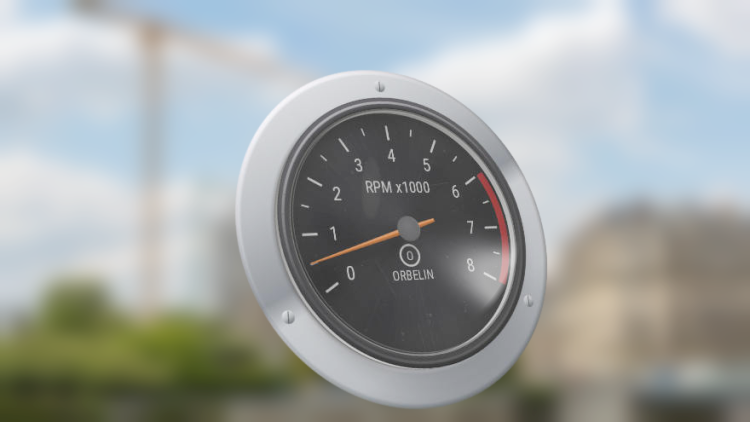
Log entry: {"value": 500, "unit": "rpm"}
